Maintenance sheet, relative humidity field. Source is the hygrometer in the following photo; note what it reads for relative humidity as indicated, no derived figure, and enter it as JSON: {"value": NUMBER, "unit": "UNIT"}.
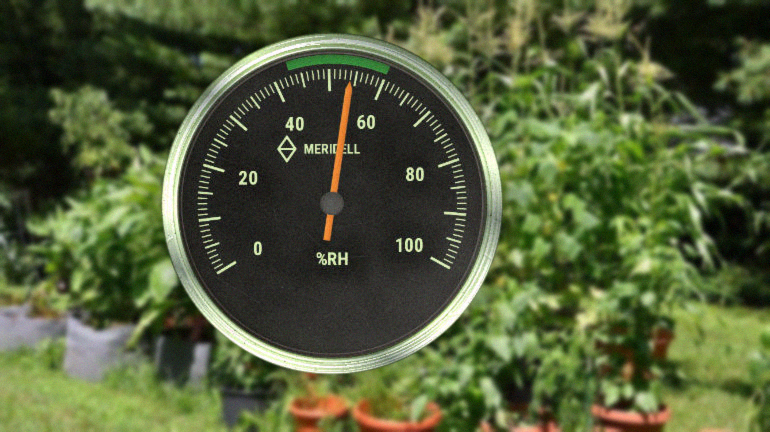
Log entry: {"value": 54, "unit": "%"}
